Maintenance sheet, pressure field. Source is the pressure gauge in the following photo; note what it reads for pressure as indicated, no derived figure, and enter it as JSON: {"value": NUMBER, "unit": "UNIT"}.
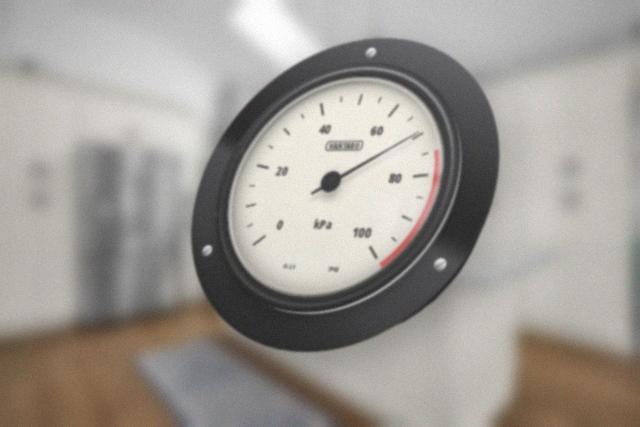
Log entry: {"value": 70, "unit": "kPa"}
